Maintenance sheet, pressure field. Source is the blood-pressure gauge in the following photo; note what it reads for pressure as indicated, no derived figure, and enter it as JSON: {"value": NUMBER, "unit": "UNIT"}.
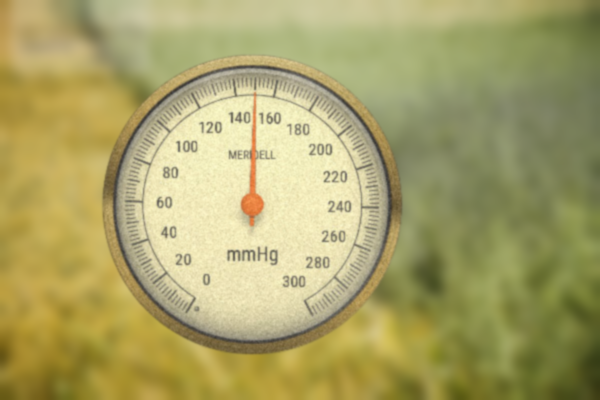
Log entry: {"value": 150, "unit": "mmHg"}
